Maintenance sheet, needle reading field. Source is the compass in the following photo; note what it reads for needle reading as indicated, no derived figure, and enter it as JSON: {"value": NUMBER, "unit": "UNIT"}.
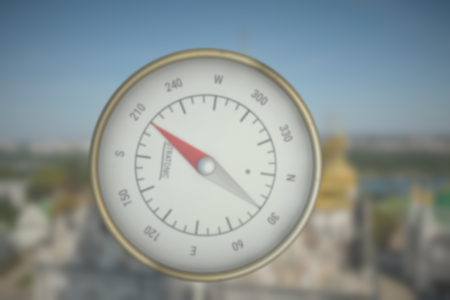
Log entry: {"value": 210, "unit": "°"}
